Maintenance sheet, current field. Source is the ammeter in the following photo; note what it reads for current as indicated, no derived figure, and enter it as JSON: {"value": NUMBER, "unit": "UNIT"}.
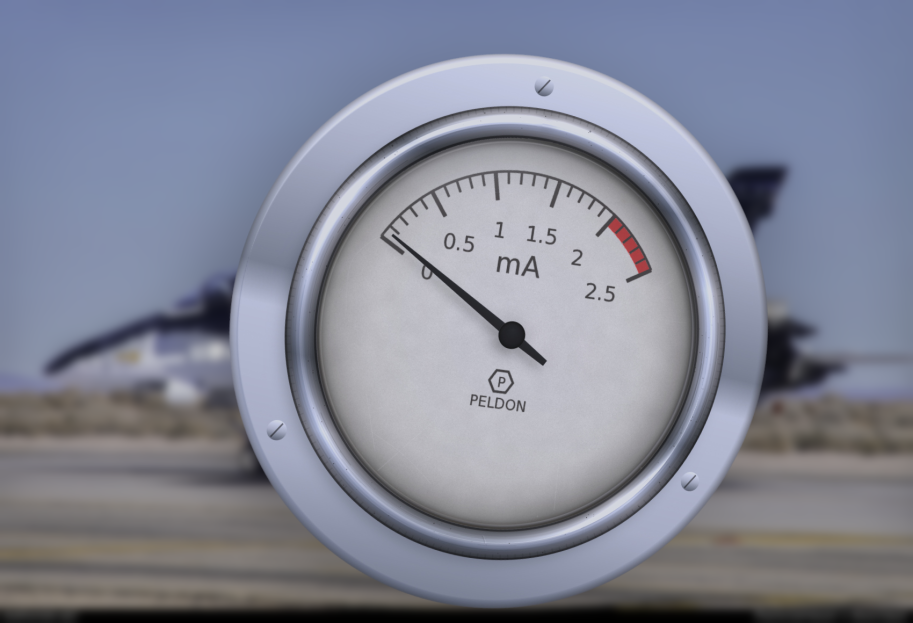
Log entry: {"value": 0.05, "unit": "mA"}
